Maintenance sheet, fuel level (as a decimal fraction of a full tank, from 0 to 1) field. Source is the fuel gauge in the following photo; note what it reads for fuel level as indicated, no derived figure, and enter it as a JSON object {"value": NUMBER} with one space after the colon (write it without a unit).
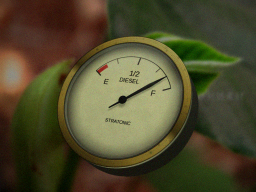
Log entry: {"value": 0.875}
